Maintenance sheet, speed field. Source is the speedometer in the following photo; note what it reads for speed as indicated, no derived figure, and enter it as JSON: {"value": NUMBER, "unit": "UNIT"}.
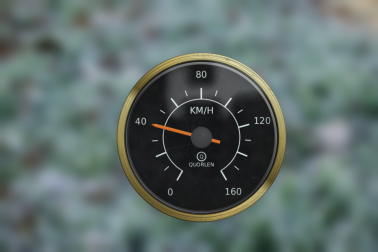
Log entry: {"value": 40, "unit": "km/h"}
